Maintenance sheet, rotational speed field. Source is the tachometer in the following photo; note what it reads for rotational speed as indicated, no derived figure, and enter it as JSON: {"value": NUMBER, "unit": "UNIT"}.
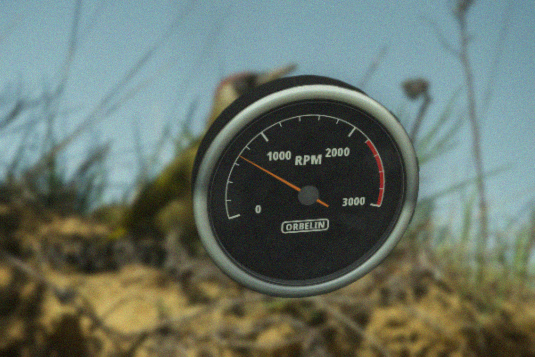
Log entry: {"value": 700, "unit": "rpm"}
